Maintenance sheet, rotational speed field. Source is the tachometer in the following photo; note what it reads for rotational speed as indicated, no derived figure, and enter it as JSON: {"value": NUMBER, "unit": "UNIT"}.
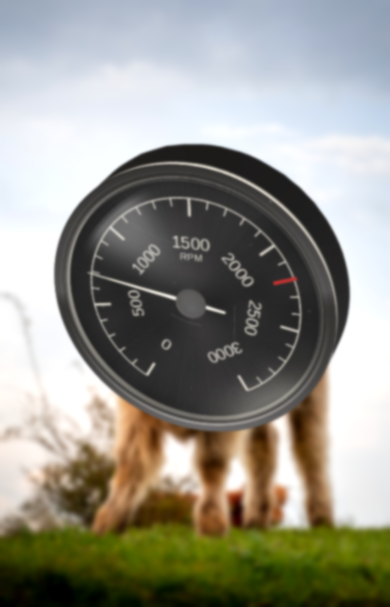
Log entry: {"value": 700, "unit": "rpm"}
